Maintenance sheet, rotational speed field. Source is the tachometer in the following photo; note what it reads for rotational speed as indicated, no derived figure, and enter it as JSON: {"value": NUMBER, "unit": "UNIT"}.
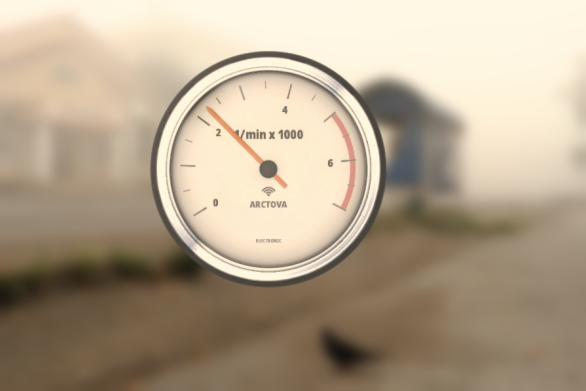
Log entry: {"value": 2250, "unit": "rpm"}
